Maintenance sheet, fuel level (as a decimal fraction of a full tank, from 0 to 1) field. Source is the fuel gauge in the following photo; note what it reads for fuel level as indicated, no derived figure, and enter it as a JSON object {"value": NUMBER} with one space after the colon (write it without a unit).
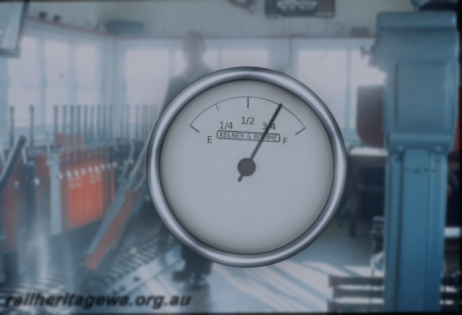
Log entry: {"value": 0.75}
